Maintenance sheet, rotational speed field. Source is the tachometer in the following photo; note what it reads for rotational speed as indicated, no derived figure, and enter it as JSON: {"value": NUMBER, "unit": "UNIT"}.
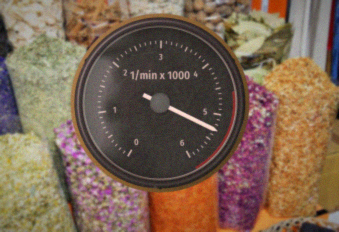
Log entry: {"value": 5300, "unit": "rpm"}
